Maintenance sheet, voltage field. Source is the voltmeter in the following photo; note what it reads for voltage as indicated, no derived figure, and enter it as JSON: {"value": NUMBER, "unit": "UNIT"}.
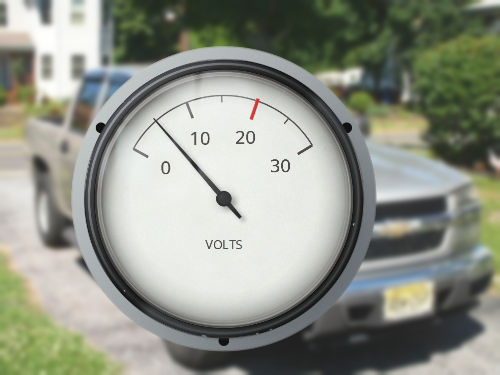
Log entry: {"value": 5, "unit": "V"}
